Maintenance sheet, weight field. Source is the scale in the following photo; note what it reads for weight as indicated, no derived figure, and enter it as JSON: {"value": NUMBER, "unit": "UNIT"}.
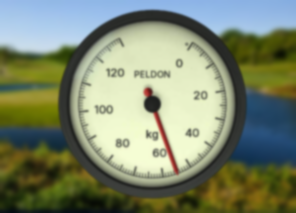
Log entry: {"value": 55, "unit": "kg"}
